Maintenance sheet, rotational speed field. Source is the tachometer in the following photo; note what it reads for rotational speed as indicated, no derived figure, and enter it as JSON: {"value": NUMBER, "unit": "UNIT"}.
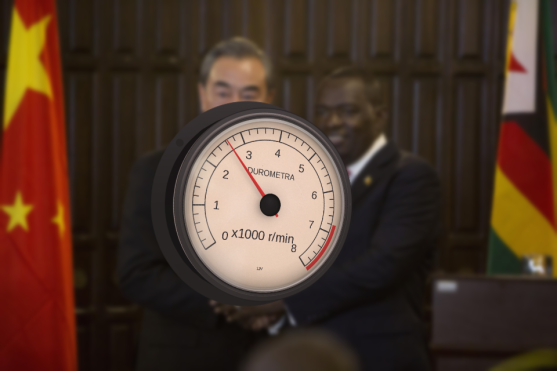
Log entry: {"value": 2600, "unit": "rpm"}
